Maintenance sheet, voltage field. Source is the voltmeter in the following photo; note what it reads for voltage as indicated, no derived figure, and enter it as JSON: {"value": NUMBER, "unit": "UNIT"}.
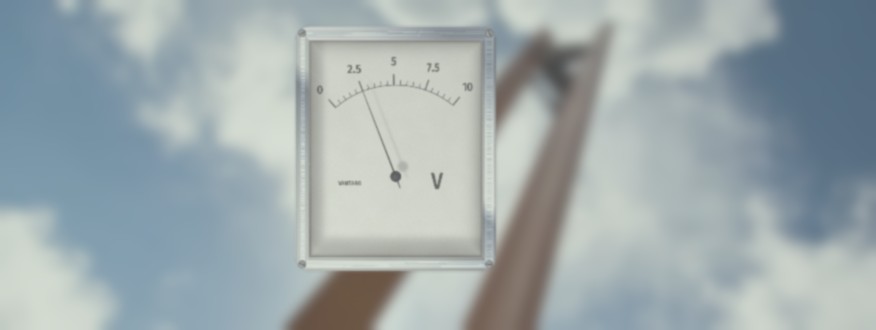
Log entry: {"value": 2.5, "unit": "V"}
